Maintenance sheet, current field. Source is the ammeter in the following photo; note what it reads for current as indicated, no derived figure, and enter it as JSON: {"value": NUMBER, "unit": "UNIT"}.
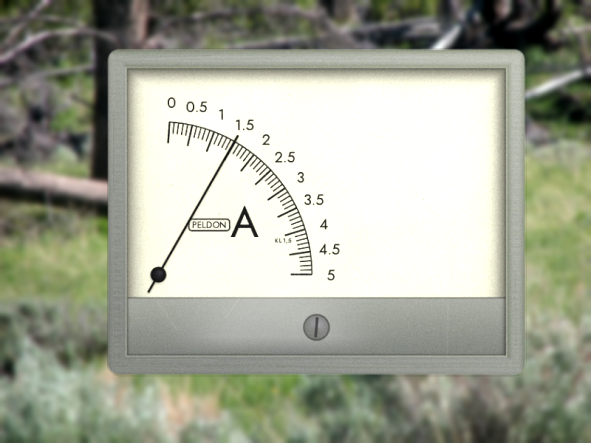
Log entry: {"value": 1.5, "unit": "A"}
